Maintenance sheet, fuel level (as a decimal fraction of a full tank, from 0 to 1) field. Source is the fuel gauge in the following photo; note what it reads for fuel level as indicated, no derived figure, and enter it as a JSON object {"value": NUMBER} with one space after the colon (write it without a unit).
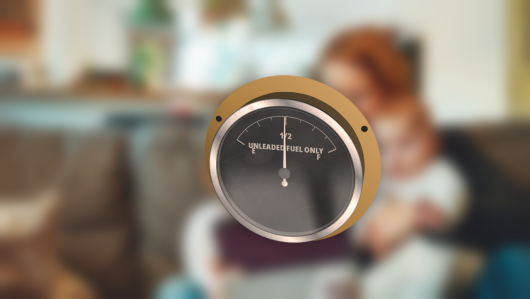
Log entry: {"value": 0.5}
